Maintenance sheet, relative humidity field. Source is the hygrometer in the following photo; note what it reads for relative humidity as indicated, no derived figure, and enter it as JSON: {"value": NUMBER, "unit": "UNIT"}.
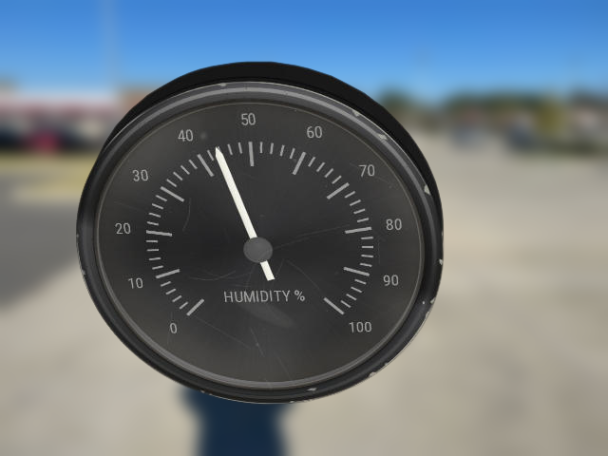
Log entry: {"value": 44, "unit": "%"}
